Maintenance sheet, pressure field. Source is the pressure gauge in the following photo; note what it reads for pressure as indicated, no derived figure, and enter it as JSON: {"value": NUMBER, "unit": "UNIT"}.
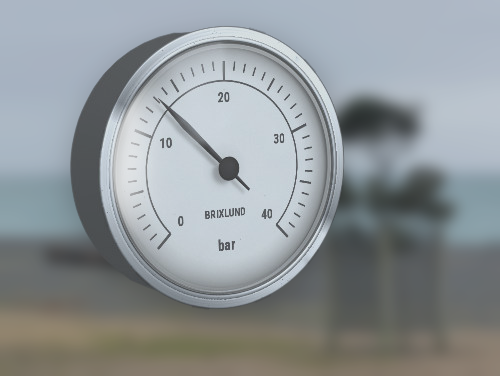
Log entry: {"value": 13, "unit": "bar"}
